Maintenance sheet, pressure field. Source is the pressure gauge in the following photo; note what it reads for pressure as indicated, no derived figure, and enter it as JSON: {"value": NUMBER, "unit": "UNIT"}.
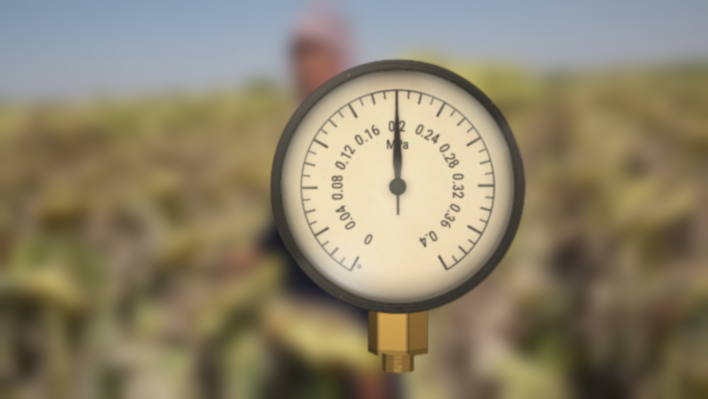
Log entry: {"value": 0.2, "unit": "MPa"}
